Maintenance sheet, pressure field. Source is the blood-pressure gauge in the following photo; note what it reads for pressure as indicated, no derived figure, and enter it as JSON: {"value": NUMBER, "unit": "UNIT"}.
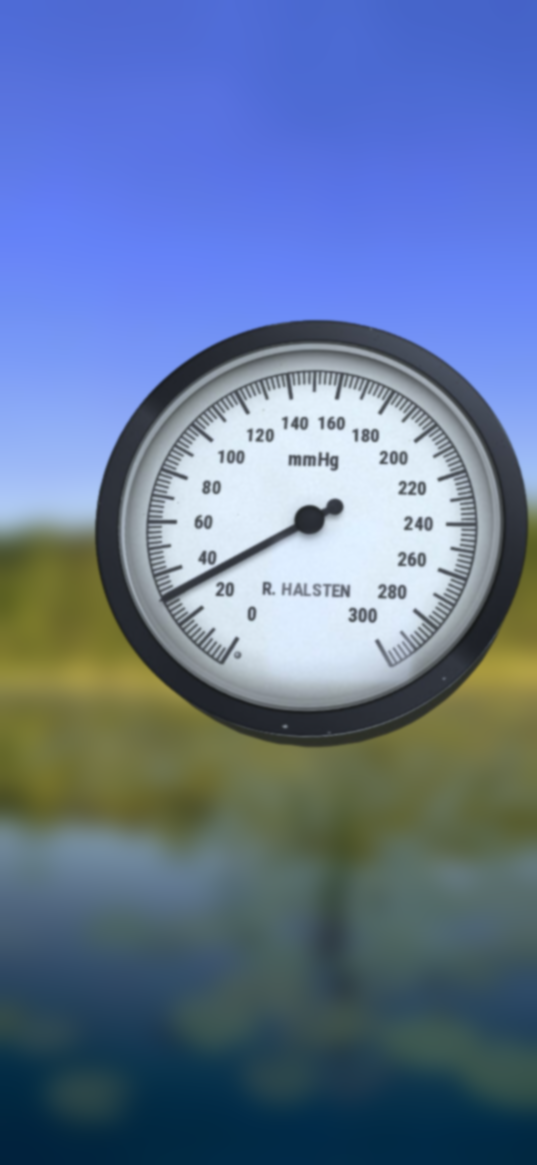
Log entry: {"value": 30, "unit": "mmHg"}
